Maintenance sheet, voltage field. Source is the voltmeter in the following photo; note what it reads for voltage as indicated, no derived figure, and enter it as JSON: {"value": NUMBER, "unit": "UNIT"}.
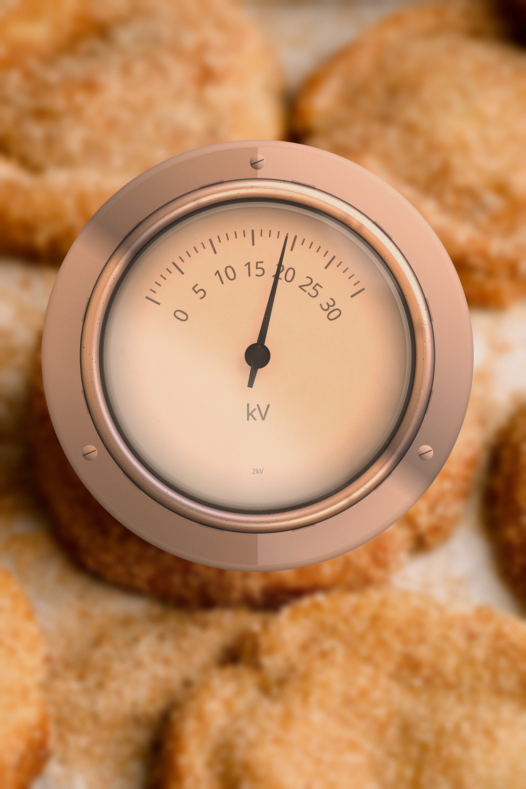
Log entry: {"value": 19, "unit": "kV"}
